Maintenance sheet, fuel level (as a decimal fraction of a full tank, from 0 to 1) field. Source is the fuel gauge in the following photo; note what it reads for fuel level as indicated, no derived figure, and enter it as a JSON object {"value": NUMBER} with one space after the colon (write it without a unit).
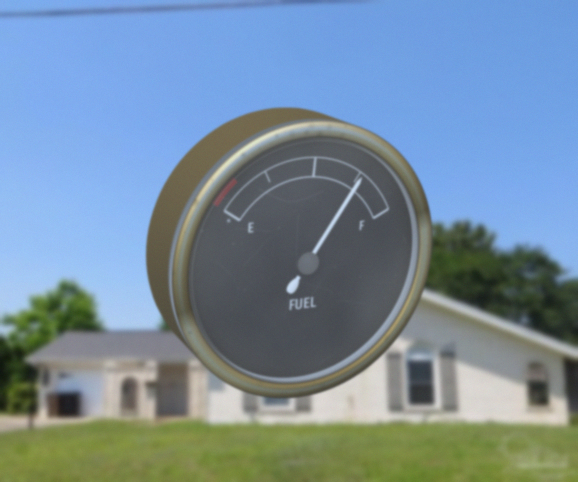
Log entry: {"value": 0.75}
